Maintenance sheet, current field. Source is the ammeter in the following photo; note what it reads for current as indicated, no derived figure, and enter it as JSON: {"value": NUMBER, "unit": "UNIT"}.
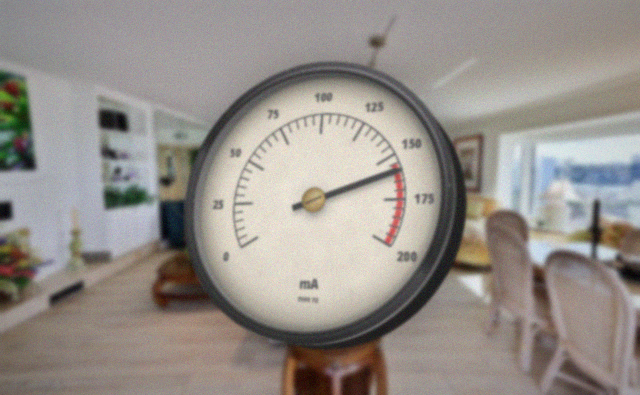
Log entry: {"value": 160, "unit": "mA"}
